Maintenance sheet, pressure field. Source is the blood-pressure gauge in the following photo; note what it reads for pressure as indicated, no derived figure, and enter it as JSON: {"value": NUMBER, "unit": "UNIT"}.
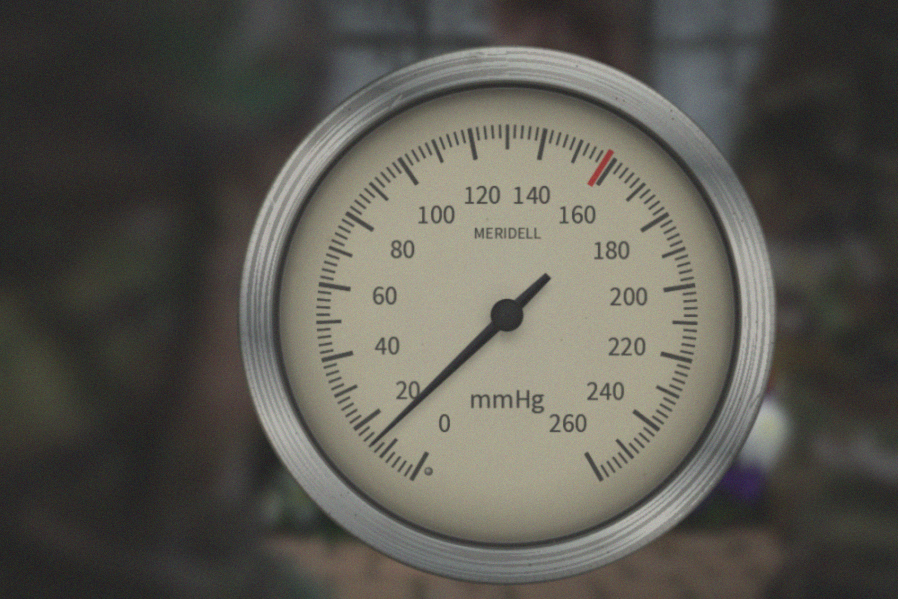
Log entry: {"value": 14, "unit": "mmHg"}
